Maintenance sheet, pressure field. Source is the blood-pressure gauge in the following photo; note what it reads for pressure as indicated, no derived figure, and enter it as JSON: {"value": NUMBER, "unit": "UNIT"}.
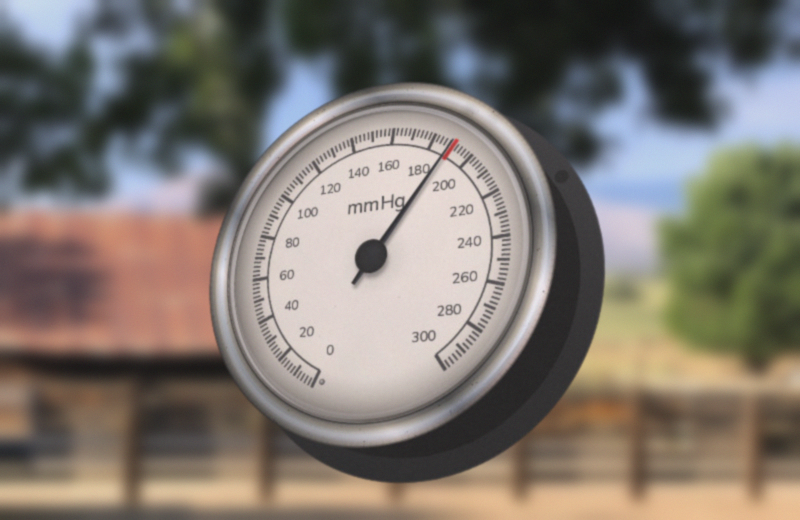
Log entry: {"value": 190, "unit": "mmHg"}
